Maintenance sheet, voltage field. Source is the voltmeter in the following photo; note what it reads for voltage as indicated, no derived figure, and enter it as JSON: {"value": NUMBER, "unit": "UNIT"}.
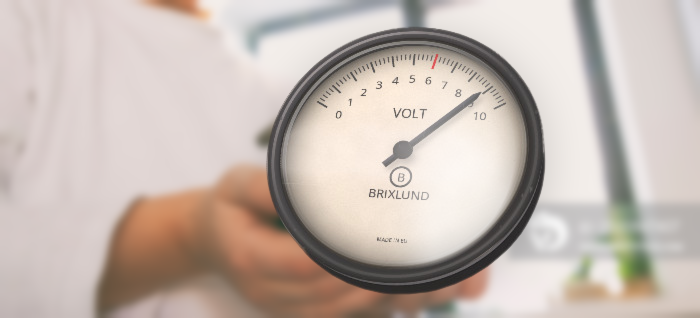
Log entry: {"value": 9, "unit": "V"}
